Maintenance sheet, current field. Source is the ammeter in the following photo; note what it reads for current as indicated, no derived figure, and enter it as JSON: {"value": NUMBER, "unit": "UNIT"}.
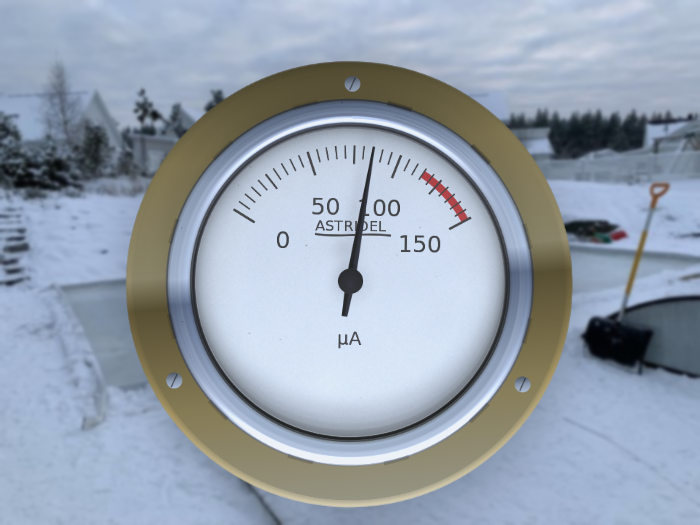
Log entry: {"value": 85, "unit": "µA"}
